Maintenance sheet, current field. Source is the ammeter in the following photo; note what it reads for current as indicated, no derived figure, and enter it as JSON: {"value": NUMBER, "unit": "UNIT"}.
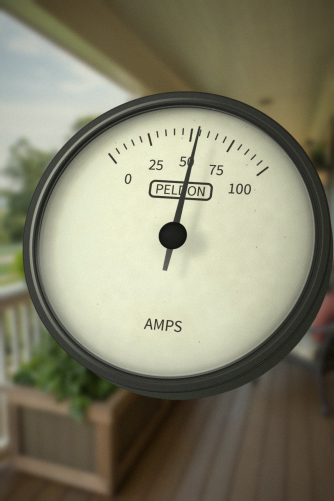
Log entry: {"value": 55, "unit": "A"}
